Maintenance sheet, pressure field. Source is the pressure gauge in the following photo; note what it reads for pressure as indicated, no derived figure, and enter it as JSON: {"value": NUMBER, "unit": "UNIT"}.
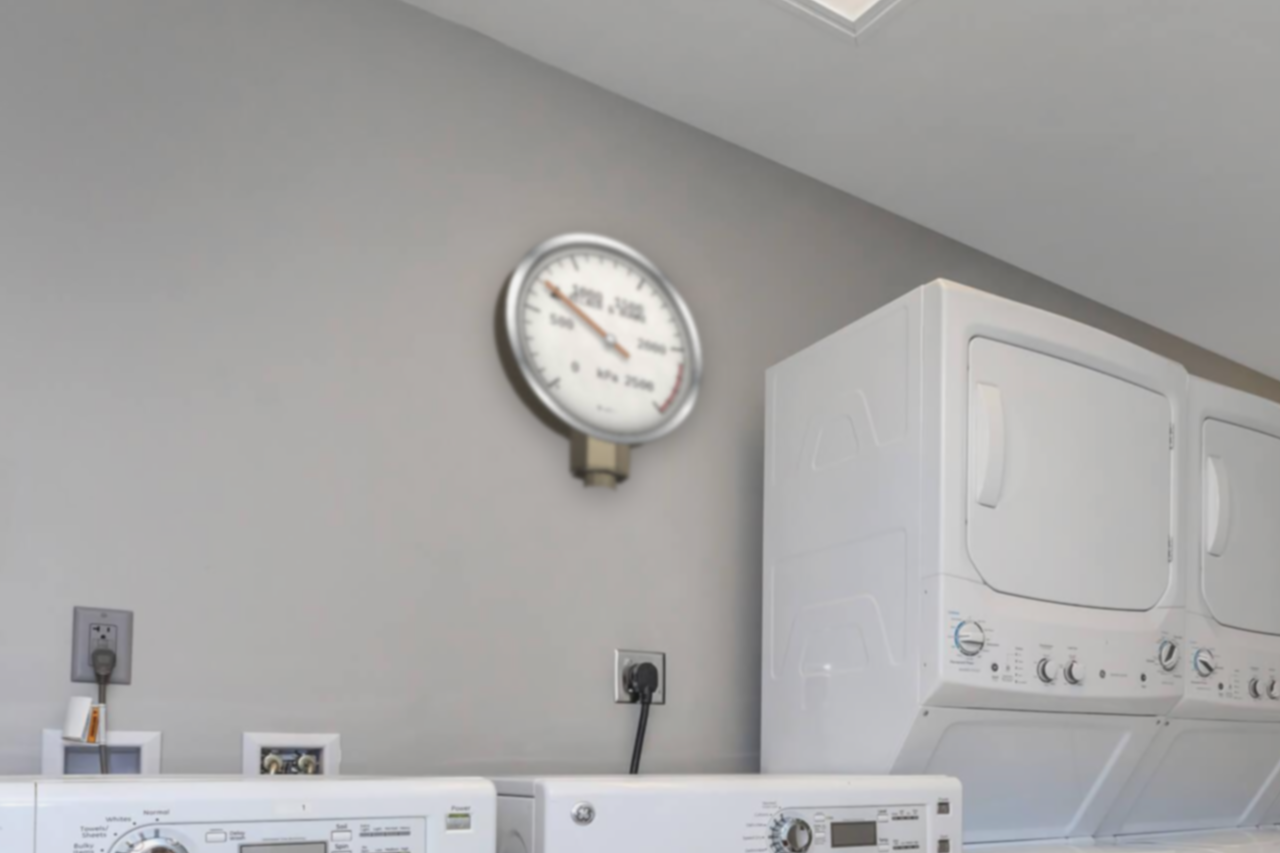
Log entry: {"value": 700, "unit": "kPa"}
